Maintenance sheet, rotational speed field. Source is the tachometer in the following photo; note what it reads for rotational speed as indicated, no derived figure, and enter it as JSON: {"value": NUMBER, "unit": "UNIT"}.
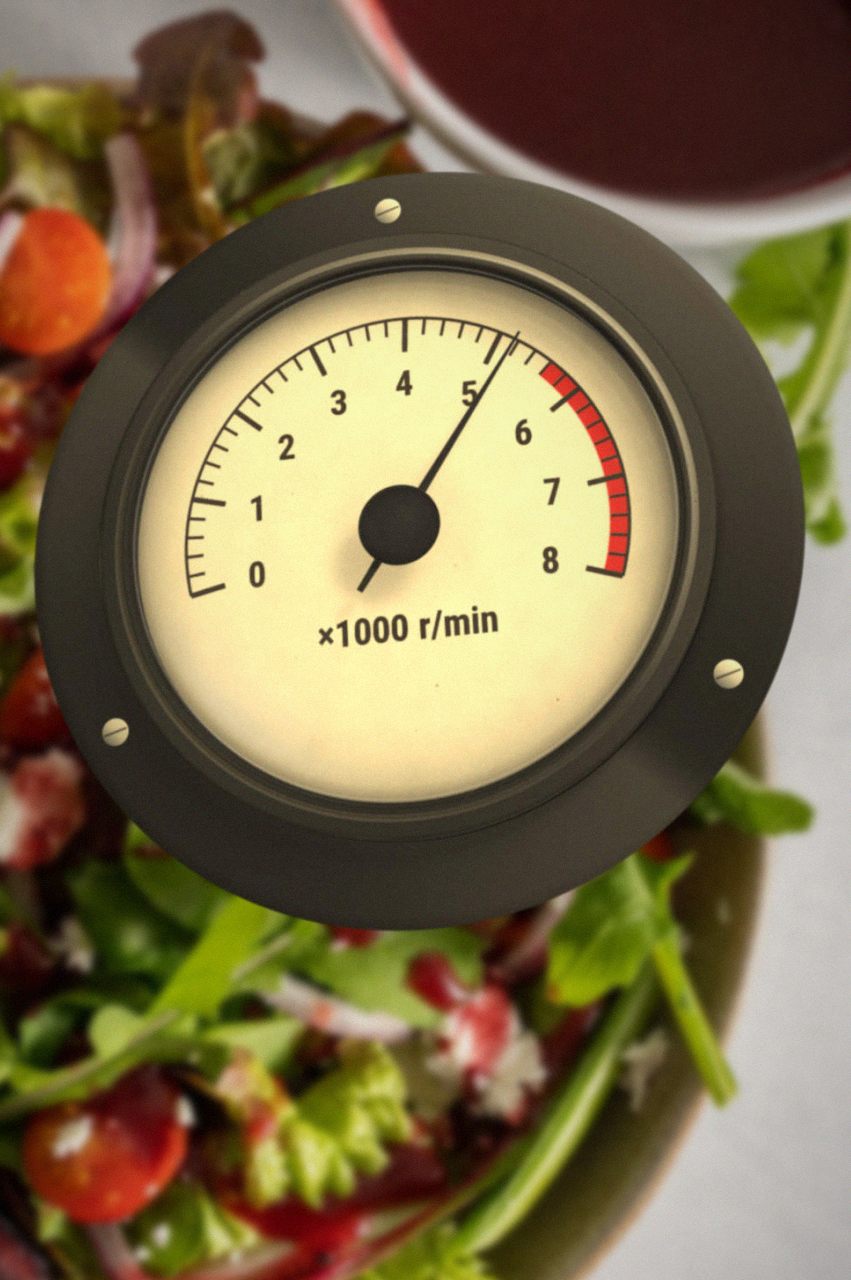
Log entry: {"value": 5200, "unit": "rpm"}
